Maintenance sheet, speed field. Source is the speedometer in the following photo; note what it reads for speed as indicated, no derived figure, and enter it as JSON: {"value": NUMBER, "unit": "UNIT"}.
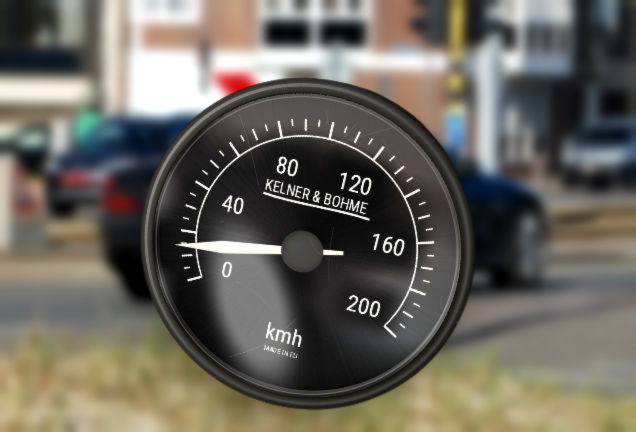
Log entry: {"value": 15, "unit": "km/h"}
